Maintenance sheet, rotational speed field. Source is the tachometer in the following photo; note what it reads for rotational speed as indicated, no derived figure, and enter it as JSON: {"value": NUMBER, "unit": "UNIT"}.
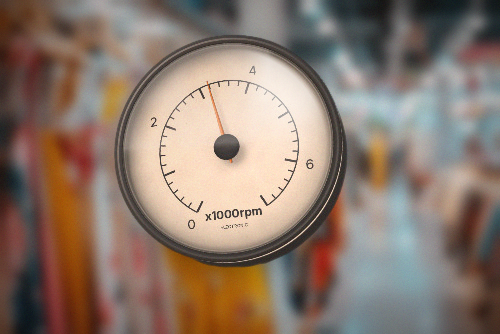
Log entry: {"value": 3200, "unit": "rpm"}
